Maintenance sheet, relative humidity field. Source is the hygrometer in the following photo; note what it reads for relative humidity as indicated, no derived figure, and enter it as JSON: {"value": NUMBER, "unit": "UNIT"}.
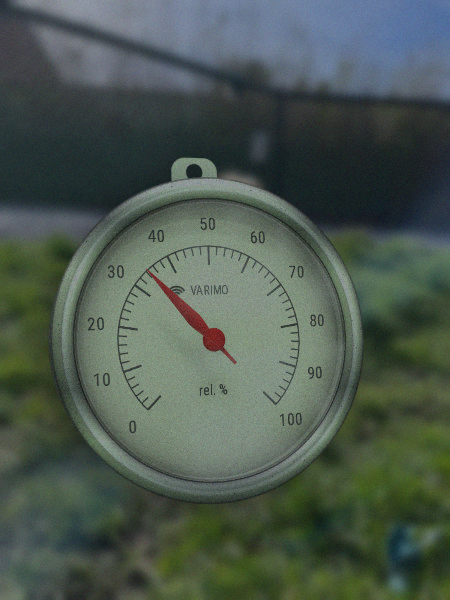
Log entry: {"value": 34, "unit": "%"}
